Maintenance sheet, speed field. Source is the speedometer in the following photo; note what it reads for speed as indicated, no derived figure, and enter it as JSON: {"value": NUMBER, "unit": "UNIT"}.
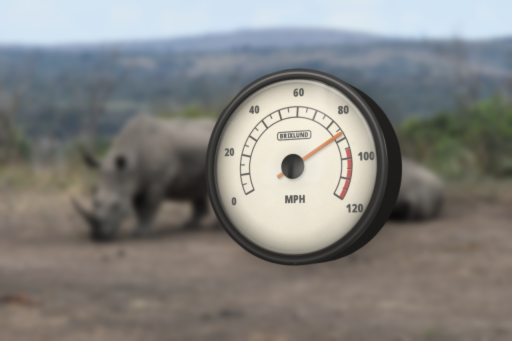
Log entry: {"value": 87.5, "unit": "mph"}
